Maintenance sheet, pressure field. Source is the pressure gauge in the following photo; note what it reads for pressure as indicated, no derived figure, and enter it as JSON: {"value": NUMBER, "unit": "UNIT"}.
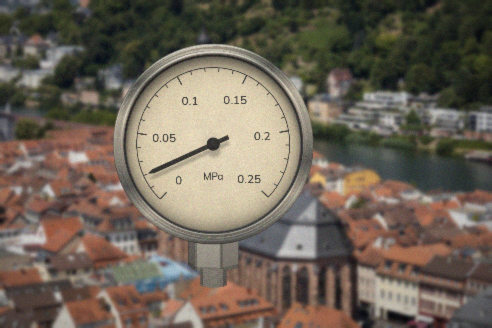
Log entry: {"value": 0.02, "unit": "MPa"}
